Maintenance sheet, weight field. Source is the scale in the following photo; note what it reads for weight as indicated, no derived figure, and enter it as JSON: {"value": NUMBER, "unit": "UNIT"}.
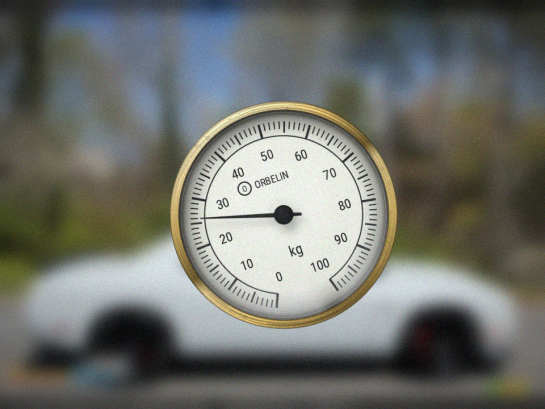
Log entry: {"value": 26, "unit": "kg"}
